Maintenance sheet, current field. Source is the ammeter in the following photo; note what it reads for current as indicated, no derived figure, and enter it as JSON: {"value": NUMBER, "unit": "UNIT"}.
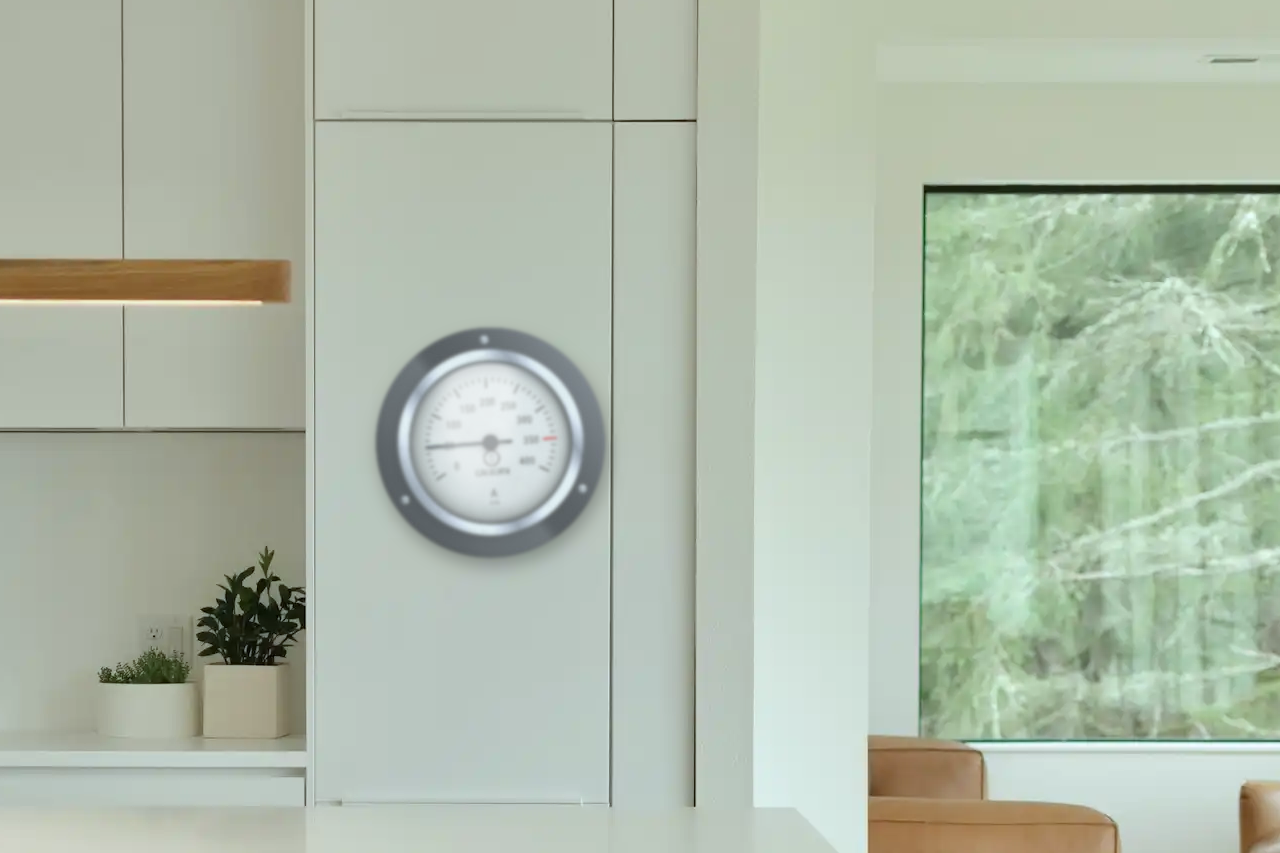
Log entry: {"value": 50, "unit": "A"}
